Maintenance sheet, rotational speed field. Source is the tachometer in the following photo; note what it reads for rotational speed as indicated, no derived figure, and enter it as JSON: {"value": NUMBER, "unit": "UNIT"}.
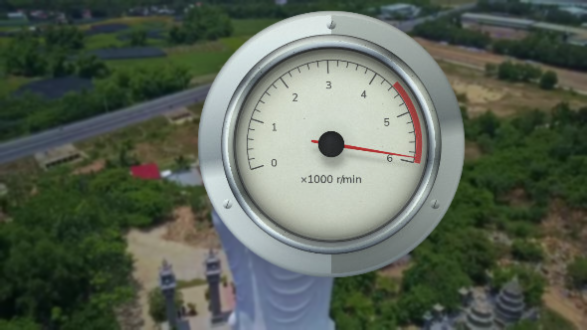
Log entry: {"value": 5900, "unit": "rpm"}
